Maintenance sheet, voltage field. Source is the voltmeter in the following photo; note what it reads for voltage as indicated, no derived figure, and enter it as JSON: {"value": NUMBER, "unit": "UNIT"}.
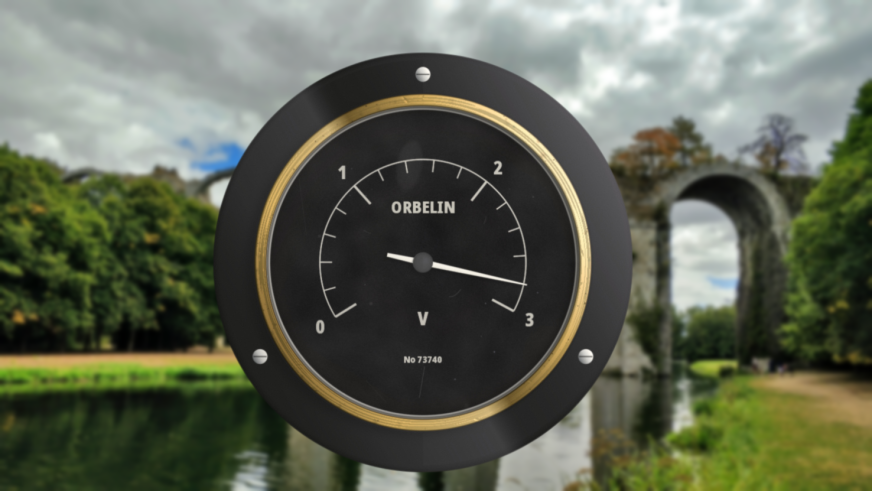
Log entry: {"value": 2.8, "unit": "V"}
